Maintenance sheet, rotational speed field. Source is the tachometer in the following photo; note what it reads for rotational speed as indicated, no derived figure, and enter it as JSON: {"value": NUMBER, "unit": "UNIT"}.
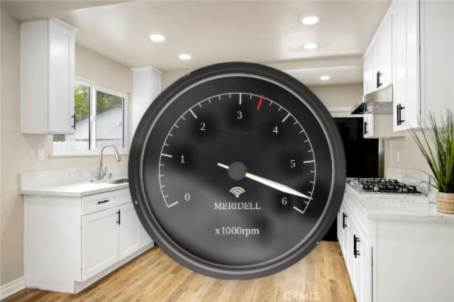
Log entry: {"value": 5700, "unit": "rpm"}
